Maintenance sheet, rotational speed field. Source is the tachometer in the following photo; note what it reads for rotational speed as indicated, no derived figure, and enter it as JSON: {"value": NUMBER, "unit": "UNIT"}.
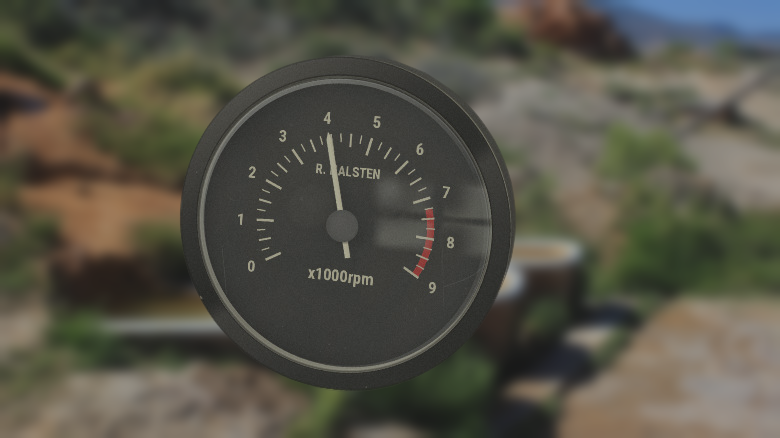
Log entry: {"value": 4000, "unit": "rpm"}
